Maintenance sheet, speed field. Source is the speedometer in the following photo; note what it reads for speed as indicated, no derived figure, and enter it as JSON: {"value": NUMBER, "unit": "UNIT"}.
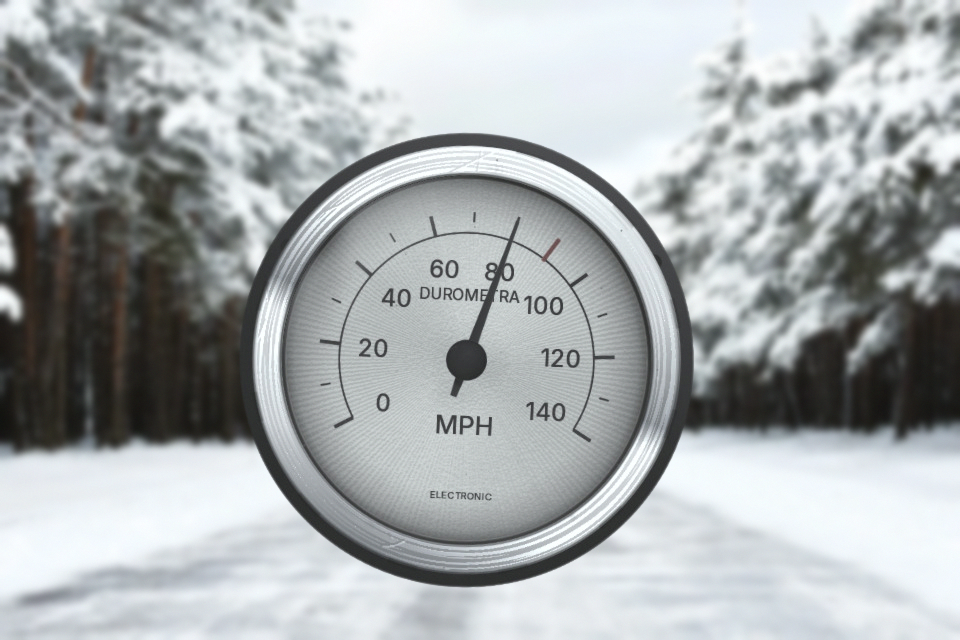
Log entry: {"value": 80, "unit": "mph"}
